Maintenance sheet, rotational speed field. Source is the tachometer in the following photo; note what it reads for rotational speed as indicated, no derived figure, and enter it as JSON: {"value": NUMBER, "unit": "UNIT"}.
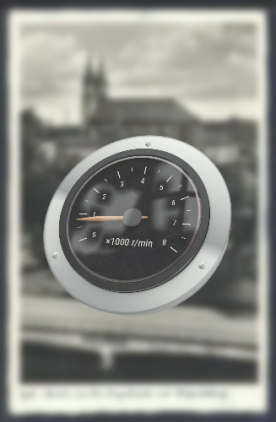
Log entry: {"value": 750, "unit": "rpm"}
